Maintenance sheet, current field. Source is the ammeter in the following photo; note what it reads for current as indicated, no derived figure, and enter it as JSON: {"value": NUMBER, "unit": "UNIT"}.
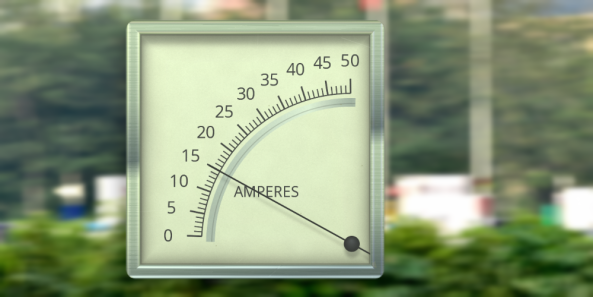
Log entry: {"value": 15, "unit": "A"}
